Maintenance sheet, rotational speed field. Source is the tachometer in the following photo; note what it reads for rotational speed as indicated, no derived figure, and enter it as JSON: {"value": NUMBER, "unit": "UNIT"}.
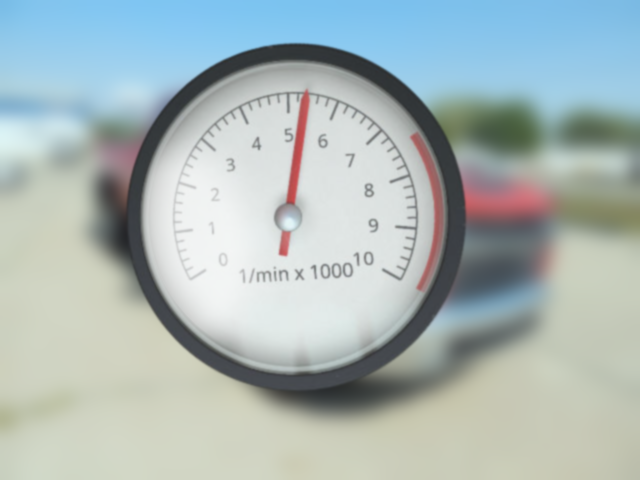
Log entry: {"value": 5400, "unit": "rpm"}
